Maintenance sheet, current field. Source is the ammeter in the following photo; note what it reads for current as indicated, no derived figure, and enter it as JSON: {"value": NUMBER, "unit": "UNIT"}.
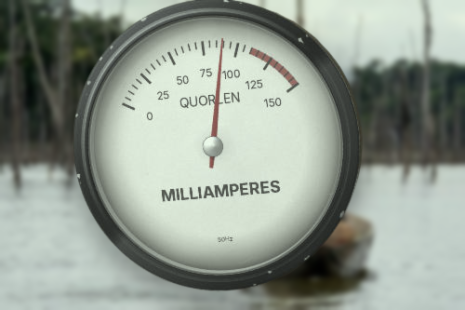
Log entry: {"value": 90, "unit": "mA"}
